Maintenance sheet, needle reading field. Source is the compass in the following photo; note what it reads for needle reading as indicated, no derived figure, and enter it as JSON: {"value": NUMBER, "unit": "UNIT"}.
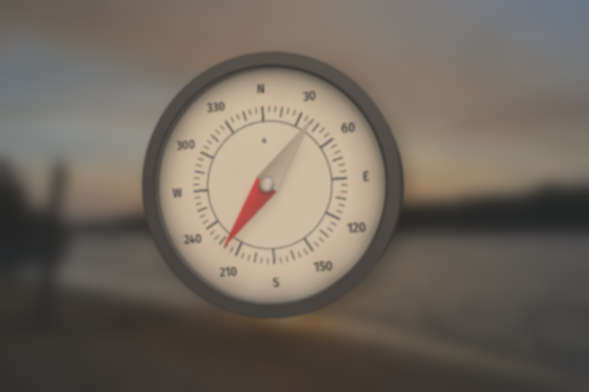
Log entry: {"value": 220, "unit": "°"}
